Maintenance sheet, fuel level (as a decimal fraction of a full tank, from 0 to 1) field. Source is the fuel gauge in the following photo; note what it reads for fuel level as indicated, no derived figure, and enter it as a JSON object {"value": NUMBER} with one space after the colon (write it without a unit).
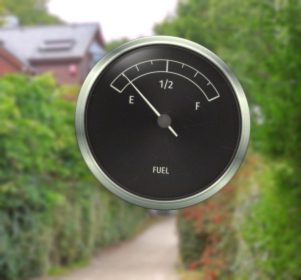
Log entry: {"value": 0.125}
